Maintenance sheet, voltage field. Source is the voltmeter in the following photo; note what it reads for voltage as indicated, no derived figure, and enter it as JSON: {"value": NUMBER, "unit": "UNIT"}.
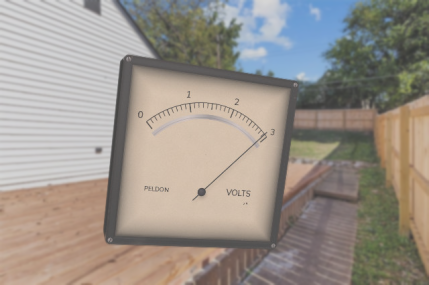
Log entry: {"value": 2.9, "unit": "V"}
